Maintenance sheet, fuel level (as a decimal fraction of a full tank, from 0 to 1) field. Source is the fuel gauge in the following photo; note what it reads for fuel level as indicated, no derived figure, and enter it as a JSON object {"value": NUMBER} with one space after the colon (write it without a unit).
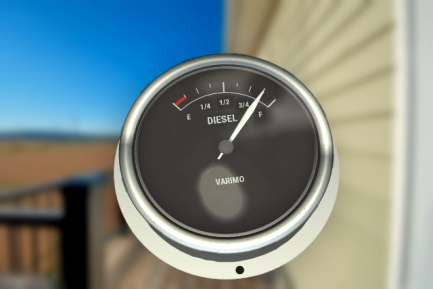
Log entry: {"value": 0.875}
